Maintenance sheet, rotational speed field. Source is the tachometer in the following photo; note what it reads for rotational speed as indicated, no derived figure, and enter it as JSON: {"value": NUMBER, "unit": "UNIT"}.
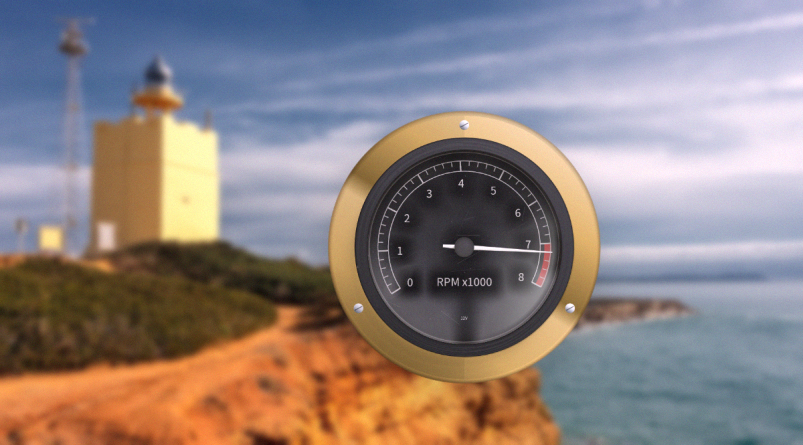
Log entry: {"value": 7200, "unit": "rpm"}
